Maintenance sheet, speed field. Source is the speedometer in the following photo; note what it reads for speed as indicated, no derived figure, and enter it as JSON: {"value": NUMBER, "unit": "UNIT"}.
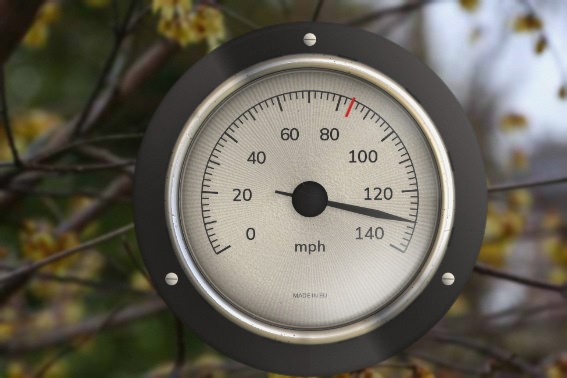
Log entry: {"value": 130, "unit": "mph"}
